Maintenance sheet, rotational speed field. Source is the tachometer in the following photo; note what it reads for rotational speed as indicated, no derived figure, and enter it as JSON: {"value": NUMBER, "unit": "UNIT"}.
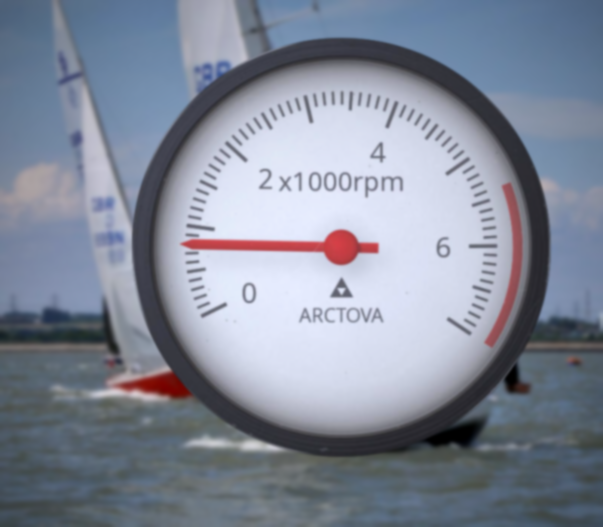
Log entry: {"value": 800, "unit": "rpm"}
